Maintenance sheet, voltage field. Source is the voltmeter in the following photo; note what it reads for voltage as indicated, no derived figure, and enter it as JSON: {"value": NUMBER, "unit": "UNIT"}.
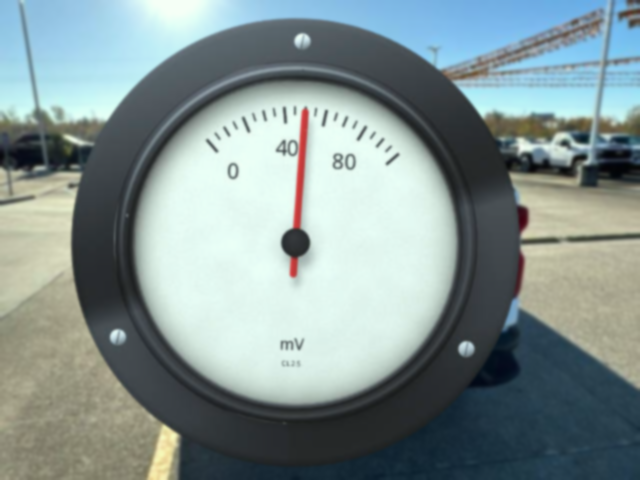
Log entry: {"value": 50, "unit": "mV"}
